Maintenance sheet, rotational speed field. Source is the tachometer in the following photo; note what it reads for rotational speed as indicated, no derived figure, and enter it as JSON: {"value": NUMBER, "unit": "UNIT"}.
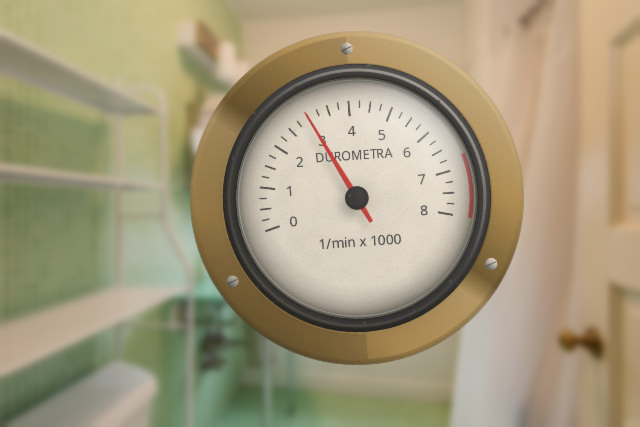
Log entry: {"value": 3000, "unit": "rpm"}
